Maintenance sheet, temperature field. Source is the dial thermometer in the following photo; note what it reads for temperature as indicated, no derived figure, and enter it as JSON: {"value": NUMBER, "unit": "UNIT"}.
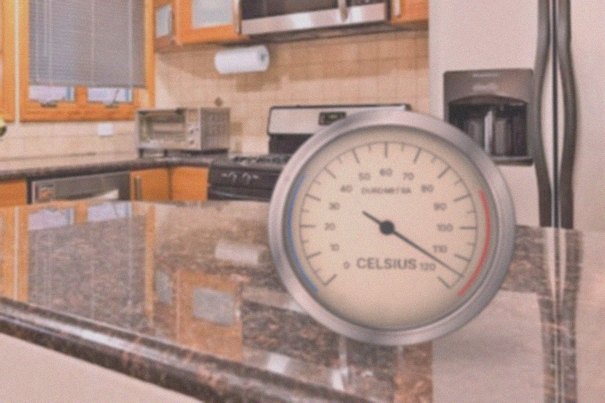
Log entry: {"value": 115, "unit": "°C"}
